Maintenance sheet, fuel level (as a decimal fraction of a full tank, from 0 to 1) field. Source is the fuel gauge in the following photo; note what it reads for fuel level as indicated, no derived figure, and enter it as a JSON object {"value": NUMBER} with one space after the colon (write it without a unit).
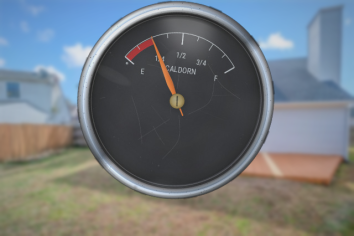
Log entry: {"value": 0.25}
